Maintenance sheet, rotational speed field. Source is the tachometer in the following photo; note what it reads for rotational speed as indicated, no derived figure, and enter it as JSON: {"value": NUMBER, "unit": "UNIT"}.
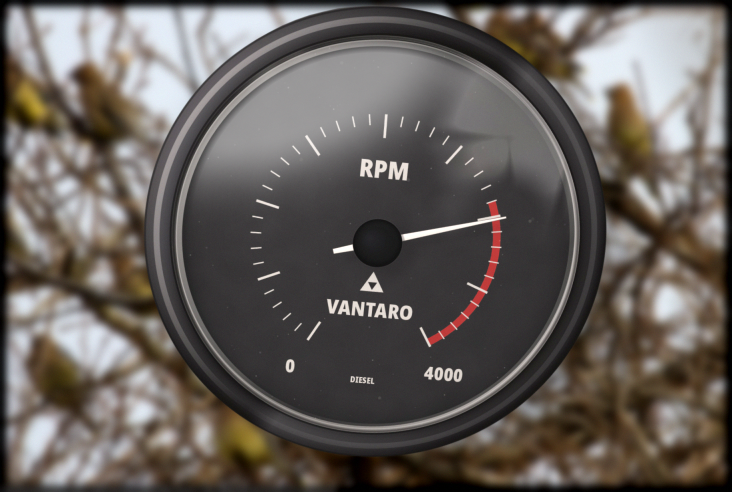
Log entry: {"value": 3000, "unit": "rpm"}
